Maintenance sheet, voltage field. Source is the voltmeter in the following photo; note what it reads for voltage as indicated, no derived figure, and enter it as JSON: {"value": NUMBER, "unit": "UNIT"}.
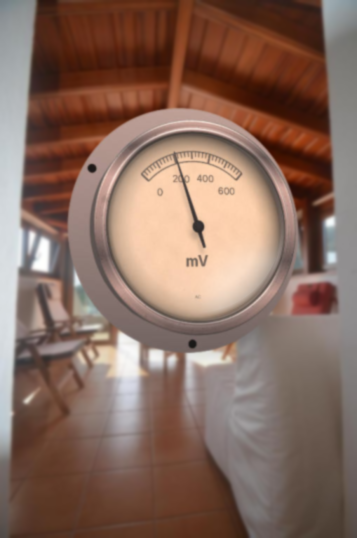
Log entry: {"value": 200, "unit": "mV"}
